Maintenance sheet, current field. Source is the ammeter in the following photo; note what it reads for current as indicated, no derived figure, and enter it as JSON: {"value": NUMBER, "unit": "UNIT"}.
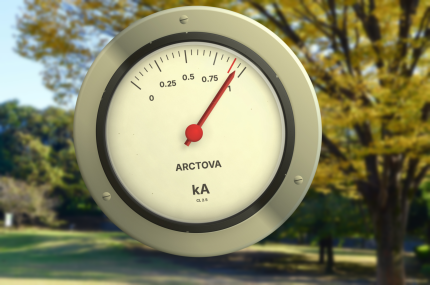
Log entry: {"value": 0.95, "unit": "kA"}
